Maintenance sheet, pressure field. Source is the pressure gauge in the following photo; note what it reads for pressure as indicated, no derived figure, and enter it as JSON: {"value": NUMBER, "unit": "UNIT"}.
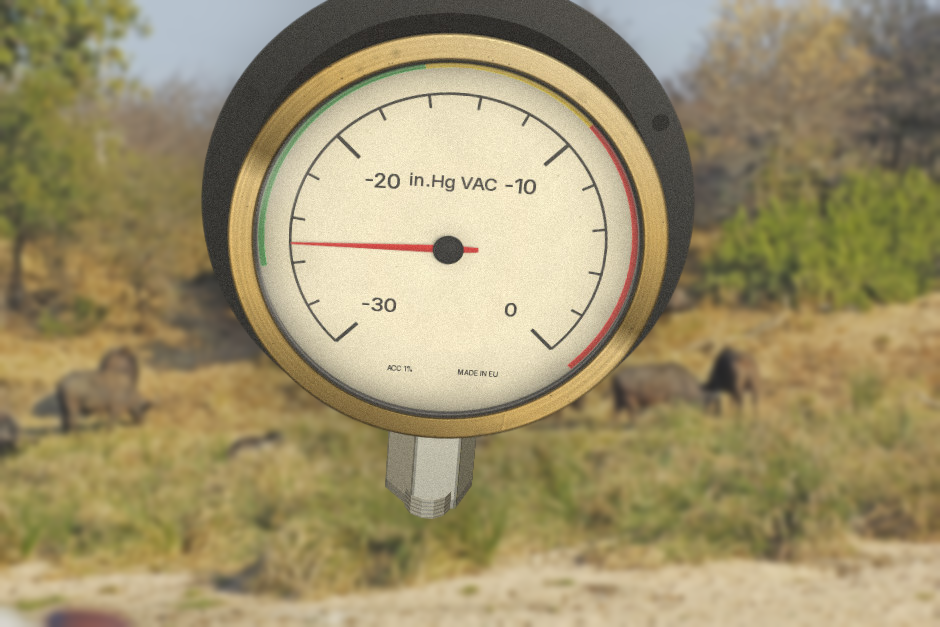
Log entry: {"value": -25, "unit": "inHg"}
